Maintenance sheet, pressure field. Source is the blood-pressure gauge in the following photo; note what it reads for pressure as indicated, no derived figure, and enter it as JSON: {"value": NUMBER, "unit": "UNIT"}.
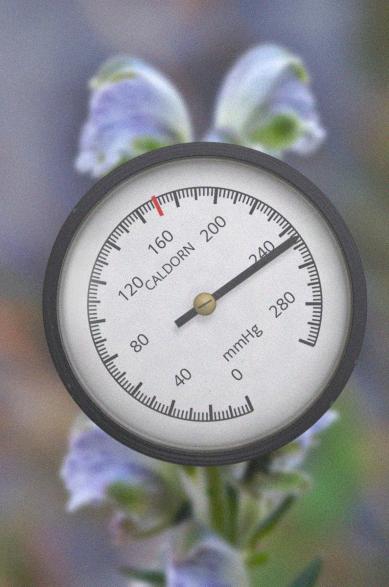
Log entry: {"value": 246, "unit": "mmHg"}
